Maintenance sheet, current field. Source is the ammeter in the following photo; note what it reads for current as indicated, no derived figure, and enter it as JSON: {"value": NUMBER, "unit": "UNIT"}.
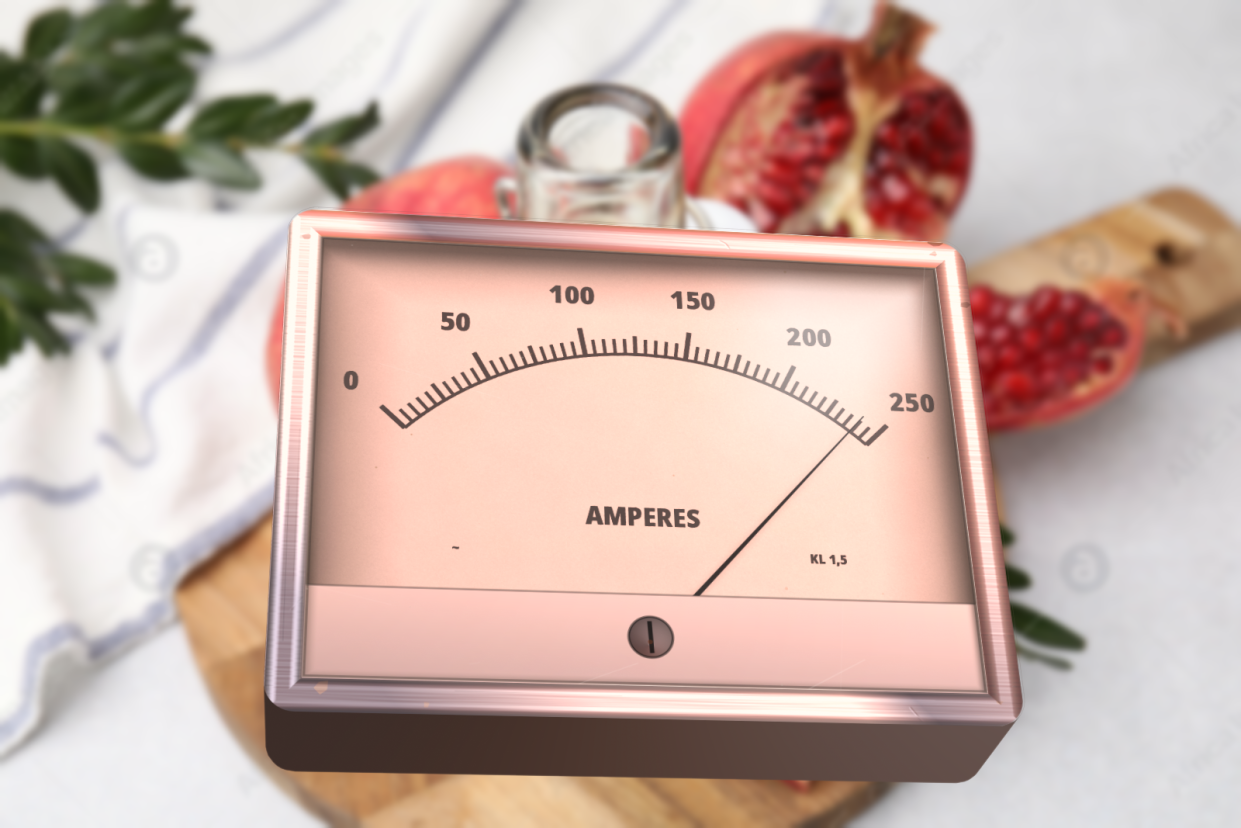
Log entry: {"value": 240, "unit": "A"}
